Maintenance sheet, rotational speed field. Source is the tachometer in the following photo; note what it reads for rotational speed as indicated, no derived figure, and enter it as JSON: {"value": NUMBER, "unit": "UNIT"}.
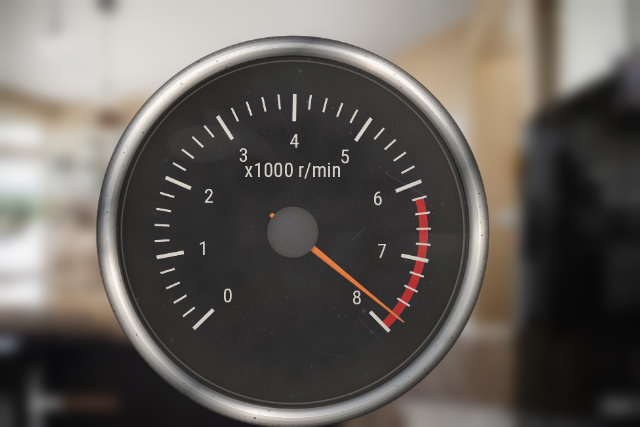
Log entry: {"value": 7800, "unit": "rpm"}
